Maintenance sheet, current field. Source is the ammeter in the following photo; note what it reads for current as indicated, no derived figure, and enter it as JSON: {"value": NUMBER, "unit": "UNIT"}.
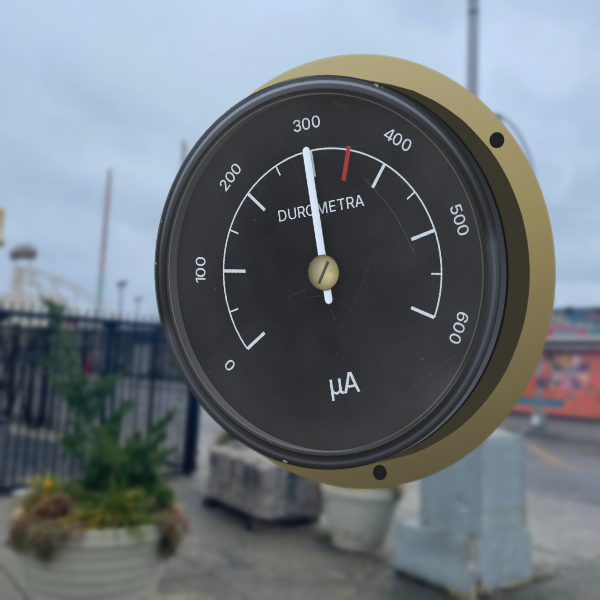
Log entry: {"value": 300, "unit": "µA"}
